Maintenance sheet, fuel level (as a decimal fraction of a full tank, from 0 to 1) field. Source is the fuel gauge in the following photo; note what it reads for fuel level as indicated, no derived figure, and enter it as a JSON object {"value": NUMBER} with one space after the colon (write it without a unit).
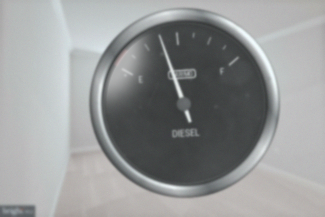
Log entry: {"value": 0.375}
